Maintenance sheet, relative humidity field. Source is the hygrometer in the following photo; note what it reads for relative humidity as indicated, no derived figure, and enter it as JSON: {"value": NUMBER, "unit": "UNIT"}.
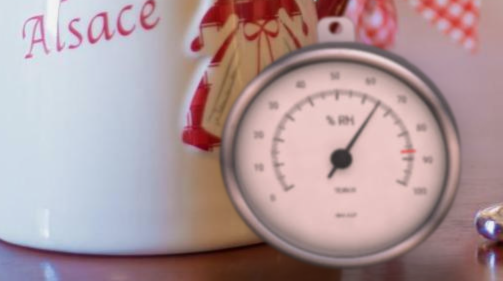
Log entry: {"value": 65, "unit": "%"}
